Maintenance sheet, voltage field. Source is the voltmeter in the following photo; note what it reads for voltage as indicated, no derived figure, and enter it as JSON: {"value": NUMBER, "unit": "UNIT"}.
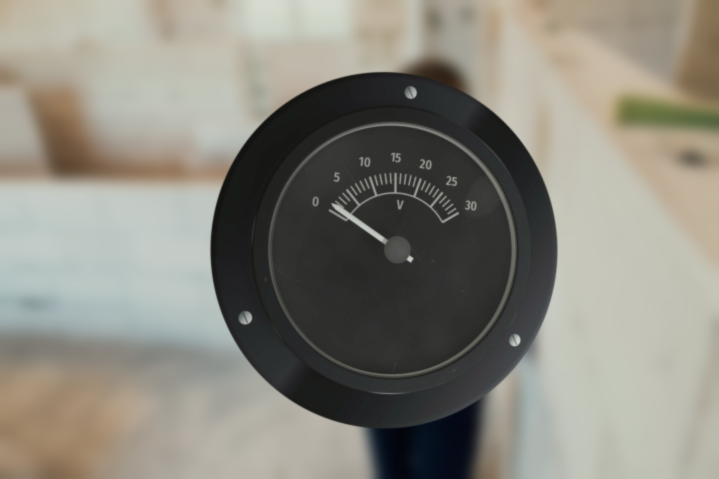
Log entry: {"value": 1, "unit": "V"}
